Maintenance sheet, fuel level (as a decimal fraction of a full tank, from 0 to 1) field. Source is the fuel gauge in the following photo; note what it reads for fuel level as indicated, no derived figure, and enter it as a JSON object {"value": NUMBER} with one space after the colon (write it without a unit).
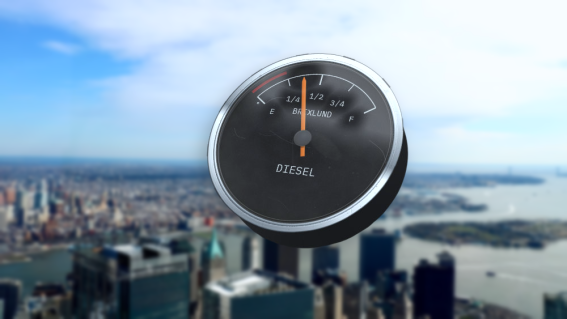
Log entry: {"value": 0.375}
